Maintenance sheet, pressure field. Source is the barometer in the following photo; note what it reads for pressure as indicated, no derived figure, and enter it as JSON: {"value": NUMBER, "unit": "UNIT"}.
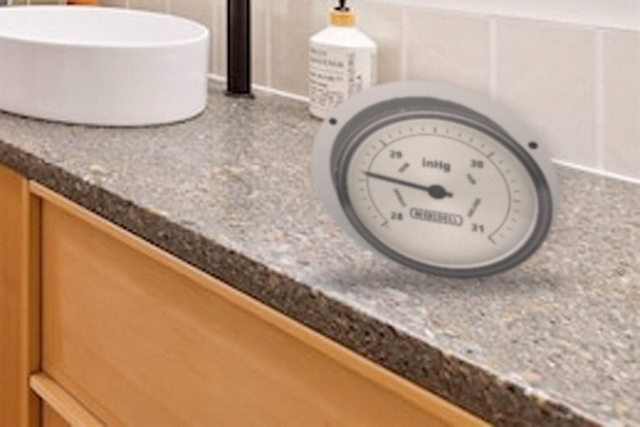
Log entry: {"value": 28.6, "unit": "inHg"}
